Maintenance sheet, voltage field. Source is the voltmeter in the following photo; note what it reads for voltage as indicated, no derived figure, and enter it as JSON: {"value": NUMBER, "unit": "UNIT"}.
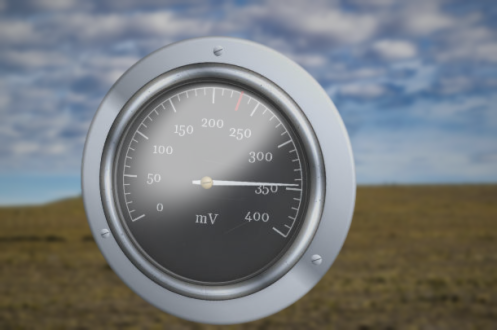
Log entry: {"value": 345, "unit": "mV"}
